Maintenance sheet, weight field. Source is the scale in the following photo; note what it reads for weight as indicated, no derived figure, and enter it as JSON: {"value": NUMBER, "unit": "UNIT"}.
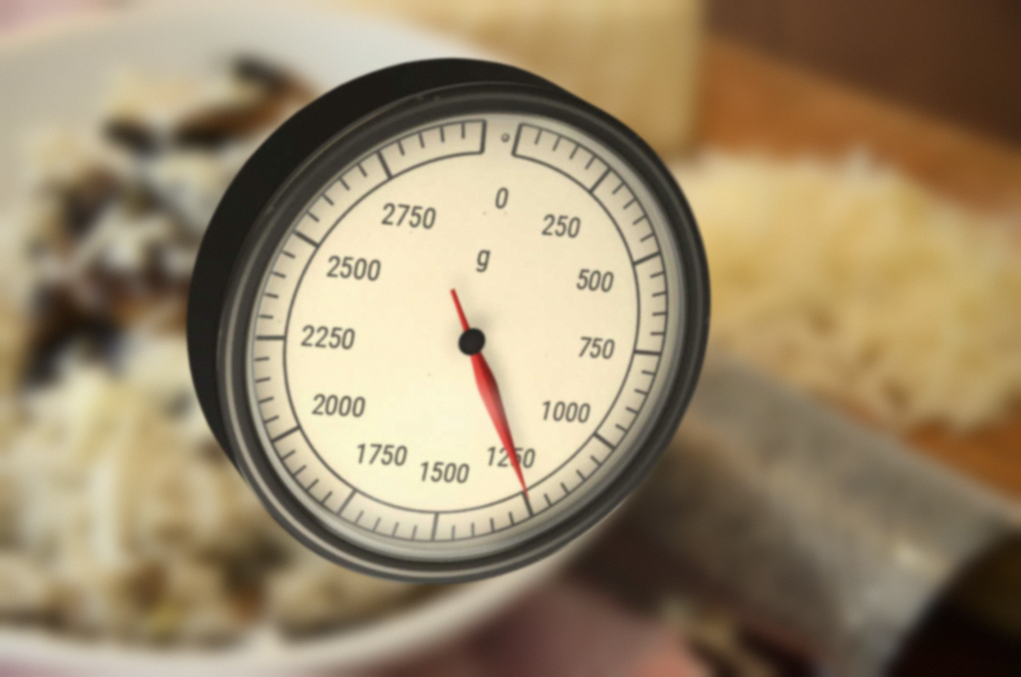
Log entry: {"value": 1250, "unit": "g"}
